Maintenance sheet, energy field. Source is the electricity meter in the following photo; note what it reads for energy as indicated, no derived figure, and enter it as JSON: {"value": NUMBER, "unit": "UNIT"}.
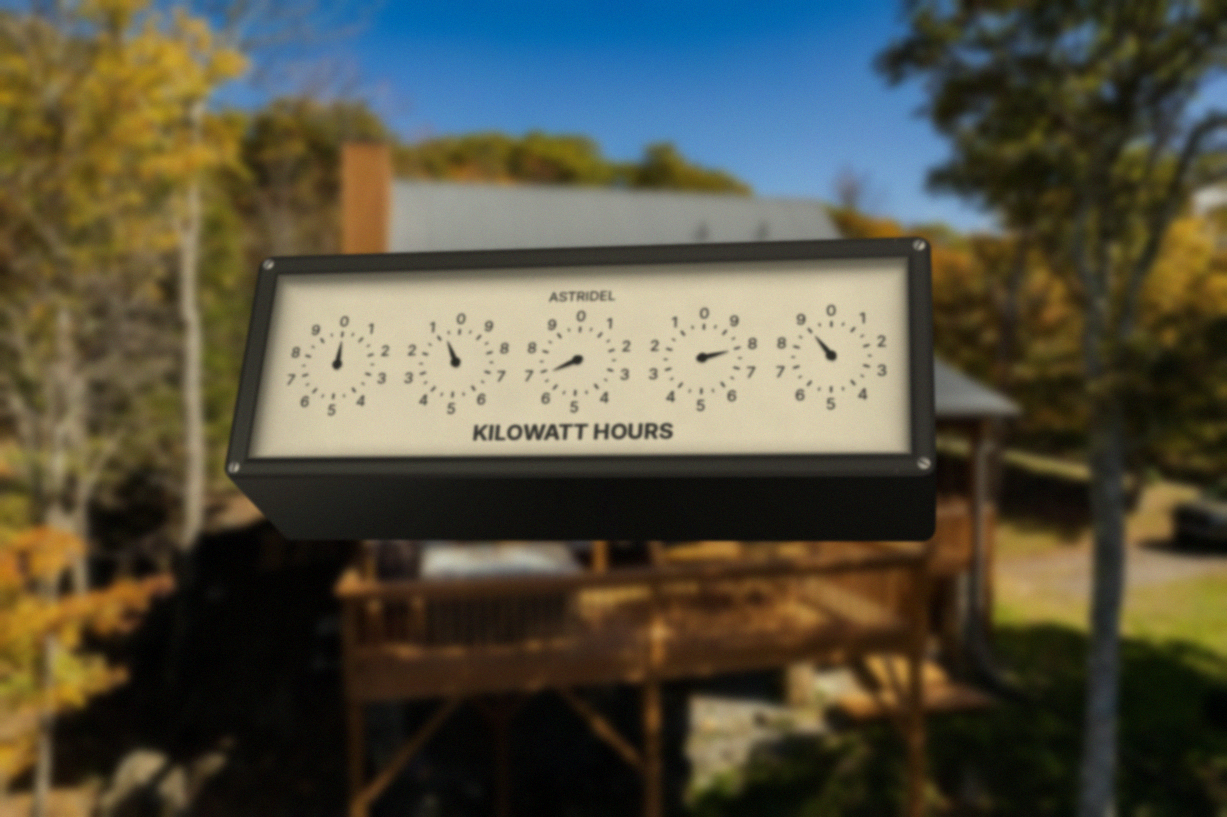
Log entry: {"value": 679, "unit": "kWh"}
